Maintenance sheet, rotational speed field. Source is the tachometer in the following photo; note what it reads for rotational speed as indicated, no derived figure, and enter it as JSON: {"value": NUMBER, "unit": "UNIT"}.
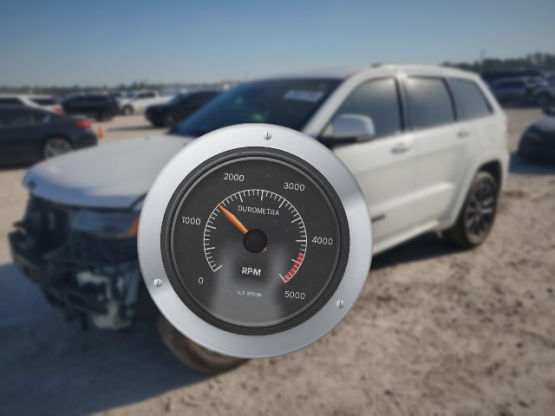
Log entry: {"value": 1500, "unit": "rpm"}
